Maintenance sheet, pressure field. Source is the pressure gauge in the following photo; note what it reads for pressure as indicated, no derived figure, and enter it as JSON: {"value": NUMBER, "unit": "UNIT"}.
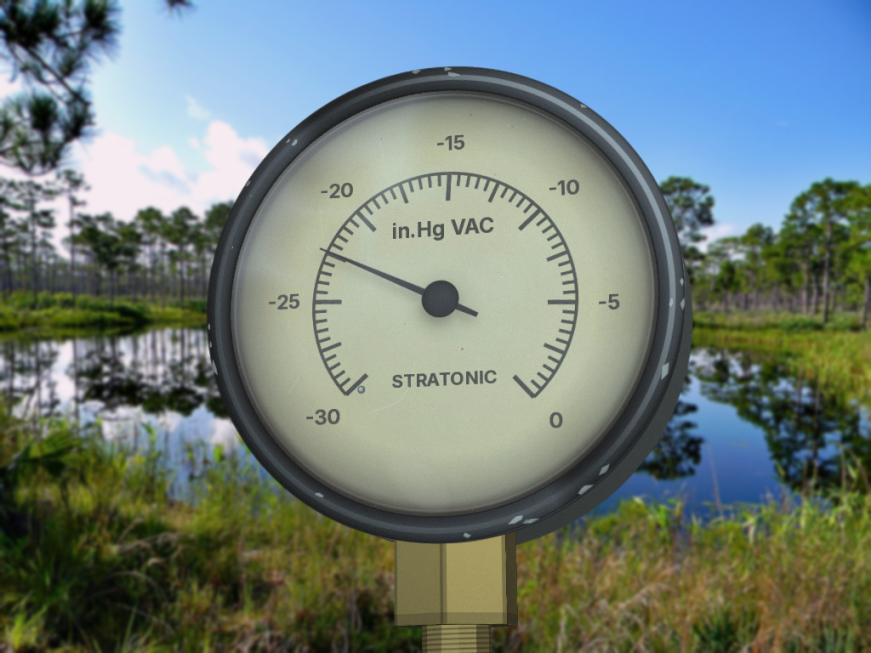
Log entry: {"value": -22.5, "unit": "inHg"}
